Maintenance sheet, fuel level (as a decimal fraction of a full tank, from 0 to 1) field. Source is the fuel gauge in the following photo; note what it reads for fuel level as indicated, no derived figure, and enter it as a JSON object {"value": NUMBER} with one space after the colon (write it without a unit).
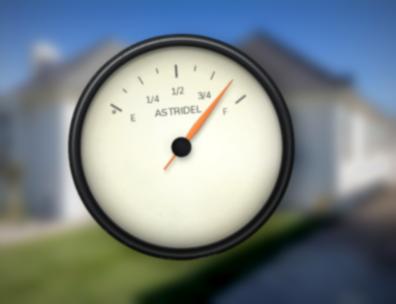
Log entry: {"value": 0.875}
